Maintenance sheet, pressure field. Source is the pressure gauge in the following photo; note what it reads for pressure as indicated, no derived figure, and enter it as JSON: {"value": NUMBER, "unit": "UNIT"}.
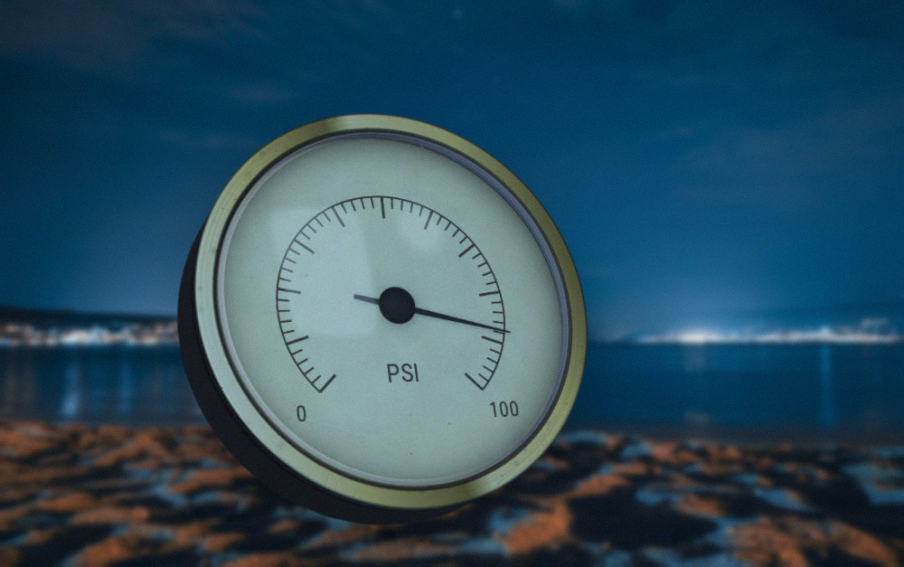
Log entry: {"value": 88, "unit": "psi"}
